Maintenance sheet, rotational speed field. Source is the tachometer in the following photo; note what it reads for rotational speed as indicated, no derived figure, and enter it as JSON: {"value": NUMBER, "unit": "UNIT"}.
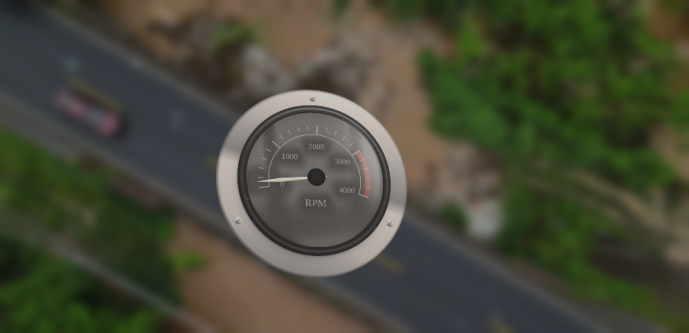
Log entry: {"value": 100, "unit": "rpm"}
